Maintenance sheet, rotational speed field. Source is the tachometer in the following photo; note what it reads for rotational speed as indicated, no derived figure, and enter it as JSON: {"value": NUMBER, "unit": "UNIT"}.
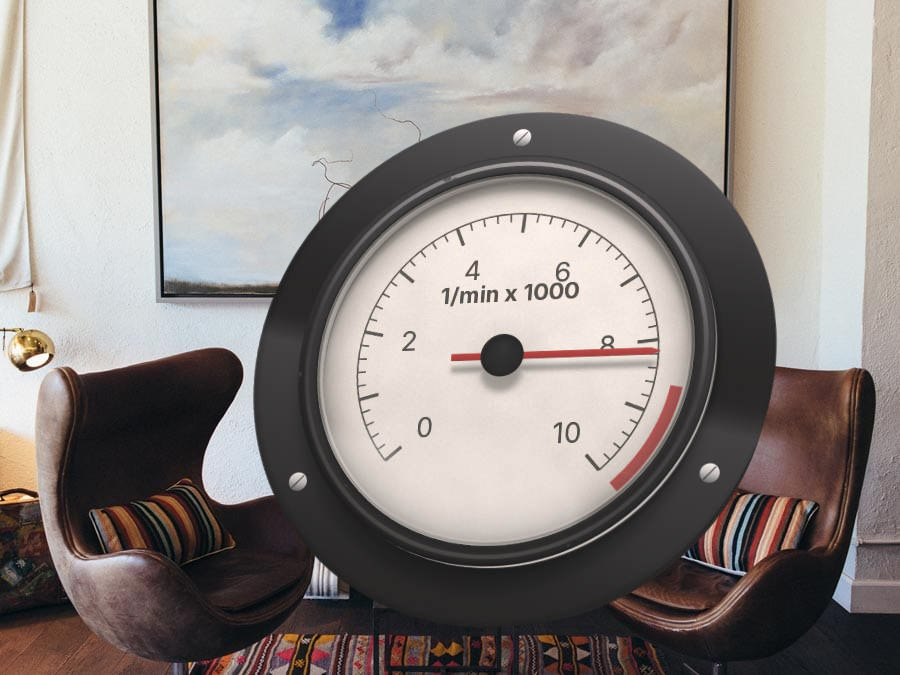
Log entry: {"value": 8200, "unit": "rpm"}
